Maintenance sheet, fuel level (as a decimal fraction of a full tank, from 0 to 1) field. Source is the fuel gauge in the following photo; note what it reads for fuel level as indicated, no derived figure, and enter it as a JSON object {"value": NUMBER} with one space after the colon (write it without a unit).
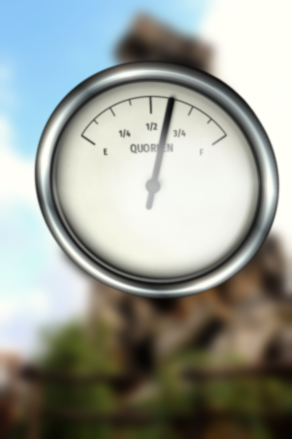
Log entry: {"value": 0.625}
